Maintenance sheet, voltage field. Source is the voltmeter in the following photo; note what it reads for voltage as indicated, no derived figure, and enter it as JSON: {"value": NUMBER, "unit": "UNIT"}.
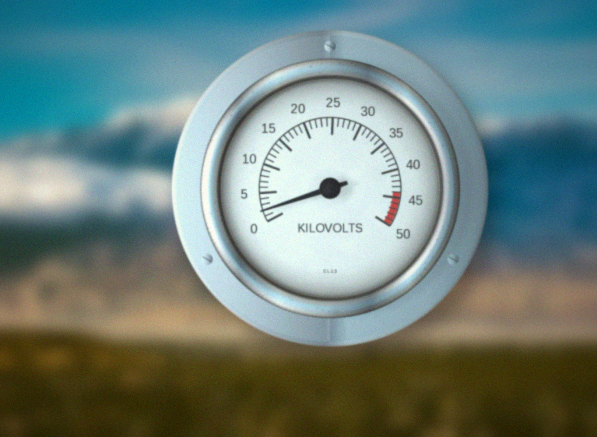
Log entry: {"value": 2, "unit": "kV"}
